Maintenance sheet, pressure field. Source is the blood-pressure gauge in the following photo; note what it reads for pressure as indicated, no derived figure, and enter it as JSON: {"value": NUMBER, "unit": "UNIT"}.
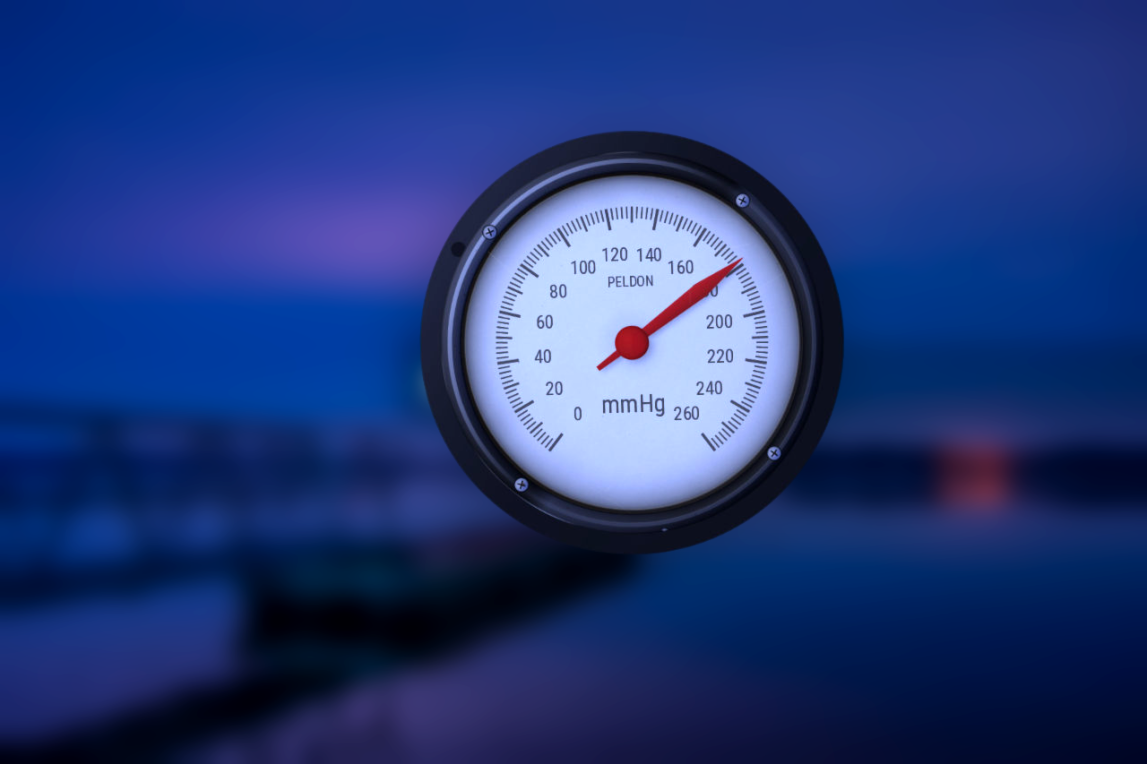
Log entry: {"value": 178, "unit": "mmHg"}
